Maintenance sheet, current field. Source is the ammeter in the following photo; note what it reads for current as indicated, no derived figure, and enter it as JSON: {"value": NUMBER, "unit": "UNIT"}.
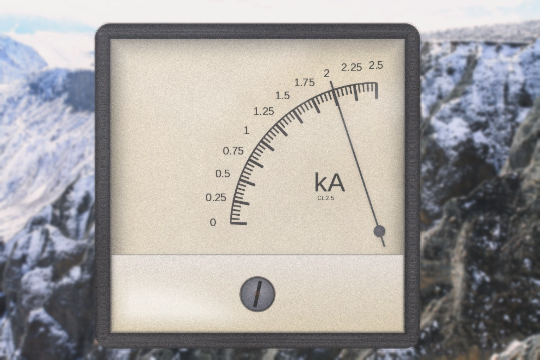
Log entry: {"value": 2, "unit": "kA"}
